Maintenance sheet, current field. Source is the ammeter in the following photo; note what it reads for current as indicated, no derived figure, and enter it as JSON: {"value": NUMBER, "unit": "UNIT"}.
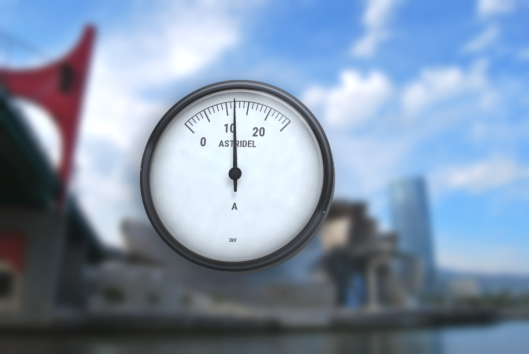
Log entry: {"value": 12, "unit": "A"}
